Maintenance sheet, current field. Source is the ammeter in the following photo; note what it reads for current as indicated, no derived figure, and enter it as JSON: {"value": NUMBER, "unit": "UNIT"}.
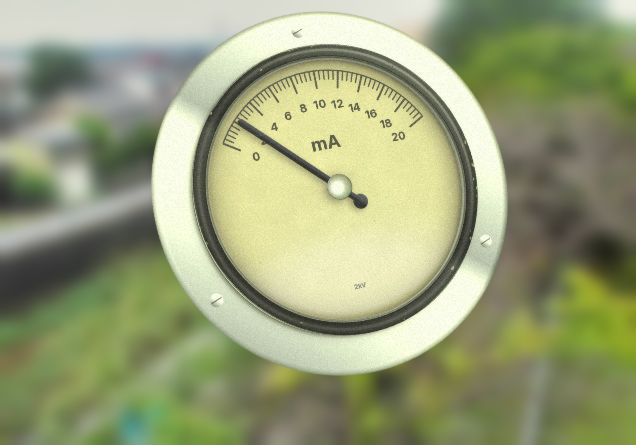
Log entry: {"value": 2, "unit": "mA"}
